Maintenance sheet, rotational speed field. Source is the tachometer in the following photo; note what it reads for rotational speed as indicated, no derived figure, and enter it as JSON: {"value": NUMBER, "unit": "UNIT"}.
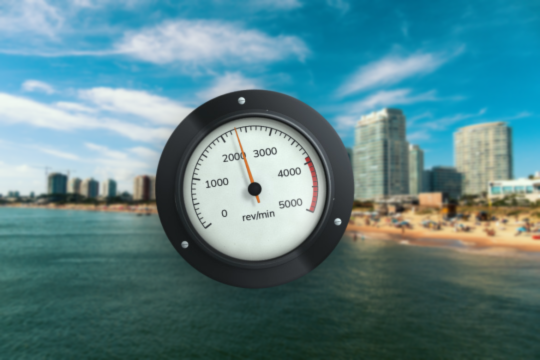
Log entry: {"value": 2300, "unit": "rpm"}
